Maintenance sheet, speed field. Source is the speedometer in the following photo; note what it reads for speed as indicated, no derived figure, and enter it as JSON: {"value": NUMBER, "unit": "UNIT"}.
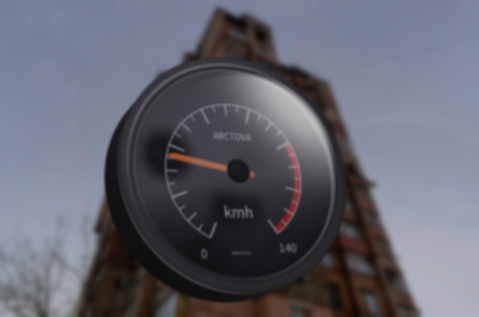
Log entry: {"value": 35, "unit": "km/h"}
